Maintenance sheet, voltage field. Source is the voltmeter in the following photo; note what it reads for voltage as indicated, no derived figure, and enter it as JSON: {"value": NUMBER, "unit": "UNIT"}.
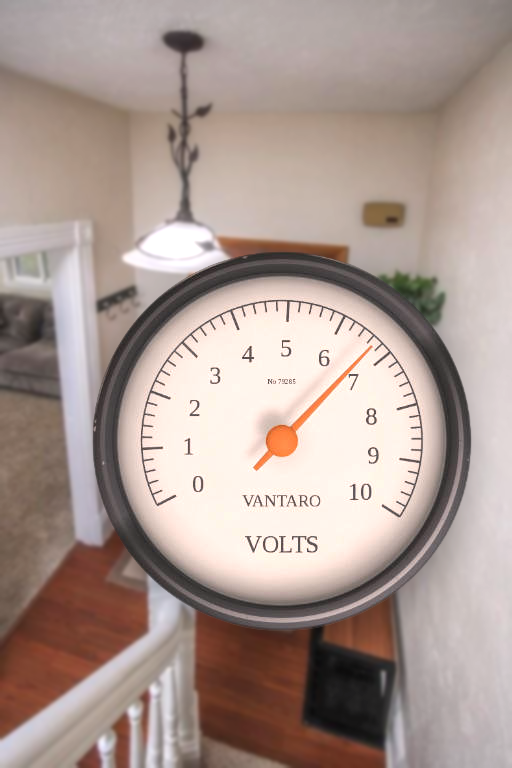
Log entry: {"value": 6.7, "unit": "V"}
